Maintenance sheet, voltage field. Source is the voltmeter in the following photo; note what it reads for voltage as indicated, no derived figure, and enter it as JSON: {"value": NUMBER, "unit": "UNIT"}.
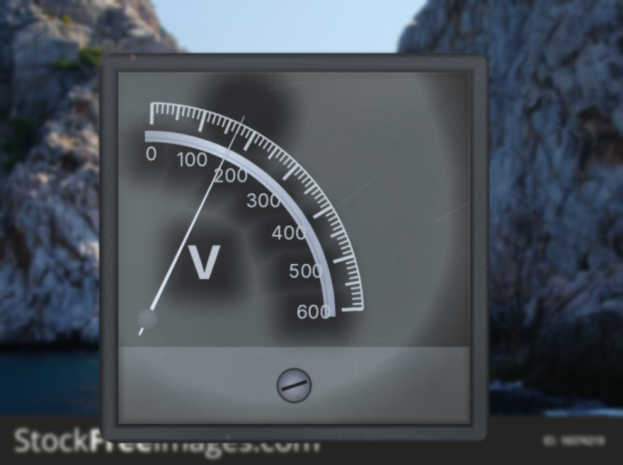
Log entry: {"value": 170, "unit": "V"}
